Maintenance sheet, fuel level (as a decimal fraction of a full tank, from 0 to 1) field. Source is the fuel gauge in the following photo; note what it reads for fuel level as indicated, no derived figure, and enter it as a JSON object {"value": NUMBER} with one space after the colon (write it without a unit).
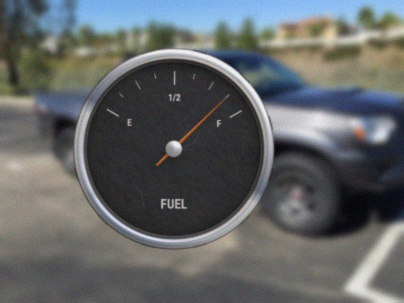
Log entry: {"value": 0.875}
